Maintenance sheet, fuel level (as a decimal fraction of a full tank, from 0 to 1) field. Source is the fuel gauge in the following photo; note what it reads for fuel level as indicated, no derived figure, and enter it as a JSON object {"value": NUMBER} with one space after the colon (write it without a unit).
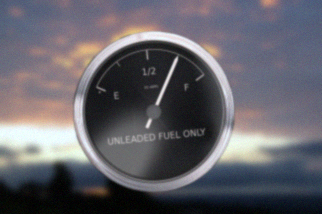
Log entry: {"value": 0.75}
